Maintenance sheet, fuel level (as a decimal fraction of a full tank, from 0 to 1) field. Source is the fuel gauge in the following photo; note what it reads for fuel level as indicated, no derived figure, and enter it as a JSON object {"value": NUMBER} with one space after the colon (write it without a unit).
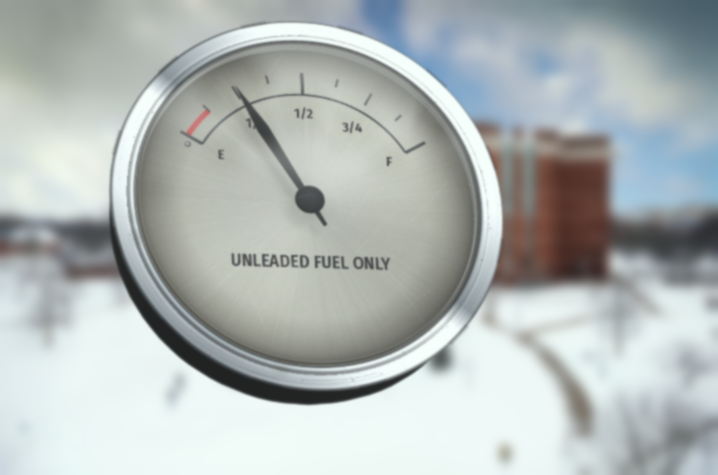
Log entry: {"value": 0.25}
